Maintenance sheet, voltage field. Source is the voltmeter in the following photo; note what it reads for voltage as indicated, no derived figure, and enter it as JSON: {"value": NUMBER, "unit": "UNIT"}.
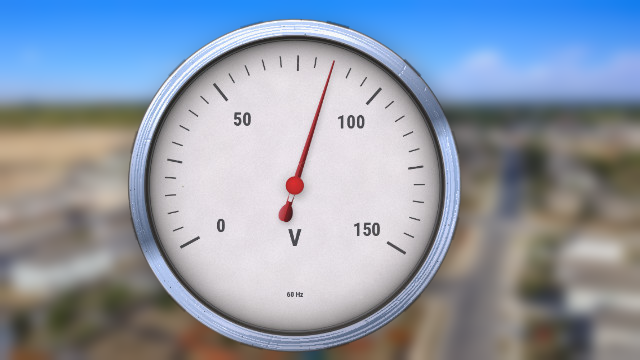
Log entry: {"value": 85, "unit": "V"}
